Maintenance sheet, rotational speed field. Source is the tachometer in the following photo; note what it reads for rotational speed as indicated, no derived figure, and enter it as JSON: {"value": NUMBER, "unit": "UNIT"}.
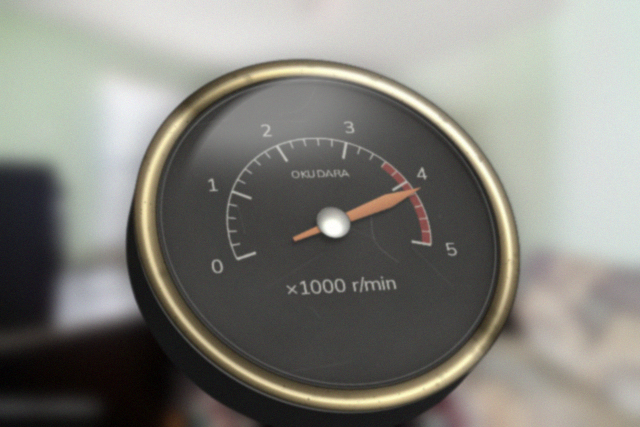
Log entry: {"value": 4200, "unit": "rpm"}
